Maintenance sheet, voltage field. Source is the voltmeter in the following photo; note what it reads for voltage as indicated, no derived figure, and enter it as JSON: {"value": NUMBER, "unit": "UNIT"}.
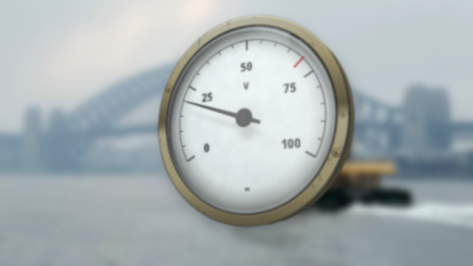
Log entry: {"value": 20, "unit": "V"}
